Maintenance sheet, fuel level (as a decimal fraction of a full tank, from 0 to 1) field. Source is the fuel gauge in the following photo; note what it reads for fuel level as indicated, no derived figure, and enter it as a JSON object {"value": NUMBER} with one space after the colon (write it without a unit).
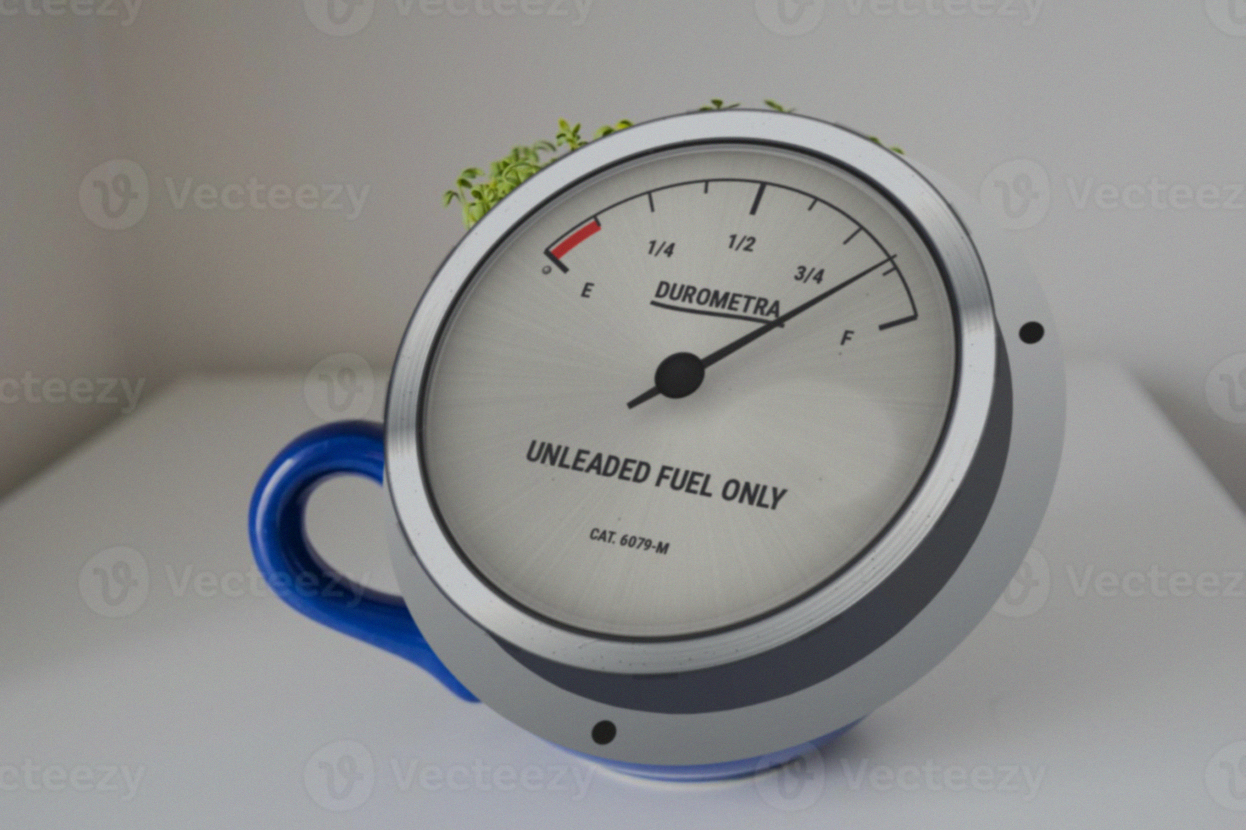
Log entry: {"value": 0.875}
